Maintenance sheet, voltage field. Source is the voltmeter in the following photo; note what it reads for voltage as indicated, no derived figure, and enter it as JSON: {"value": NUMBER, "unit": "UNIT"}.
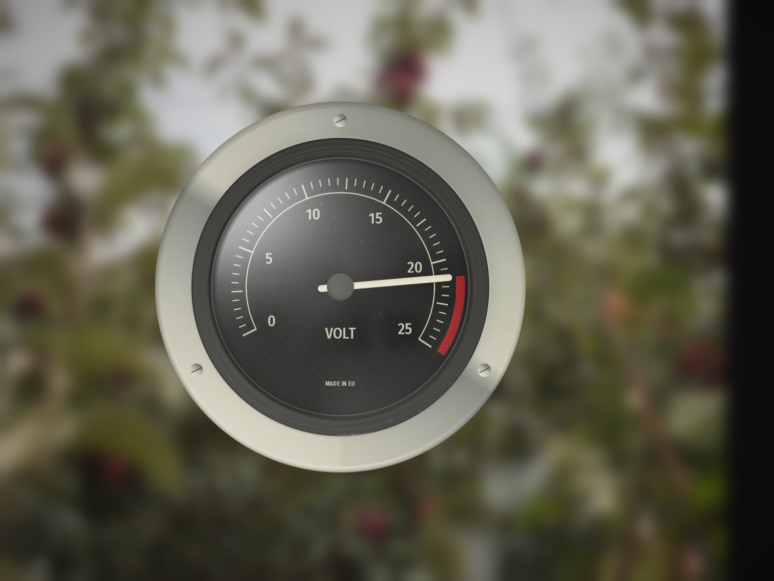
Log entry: {"value": 21, "unit": "V"}
